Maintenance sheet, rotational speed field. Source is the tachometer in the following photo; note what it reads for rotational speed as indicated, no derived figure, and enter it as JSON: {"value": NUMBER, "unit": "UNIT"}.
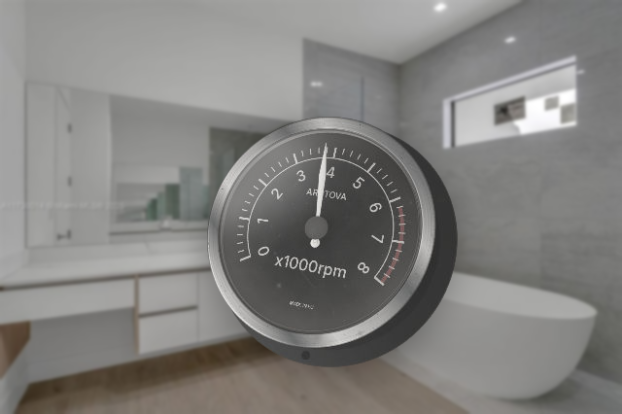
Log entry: {"value": 3800, "unit": "rpm"}
